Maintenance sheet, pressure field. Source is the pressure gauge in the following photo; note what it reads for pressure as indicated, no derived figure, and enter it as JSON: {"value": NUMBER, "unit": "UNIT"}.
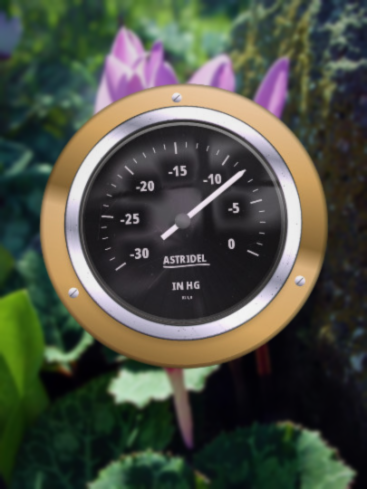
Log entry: {"value": -8, "unit": "inHg"}
